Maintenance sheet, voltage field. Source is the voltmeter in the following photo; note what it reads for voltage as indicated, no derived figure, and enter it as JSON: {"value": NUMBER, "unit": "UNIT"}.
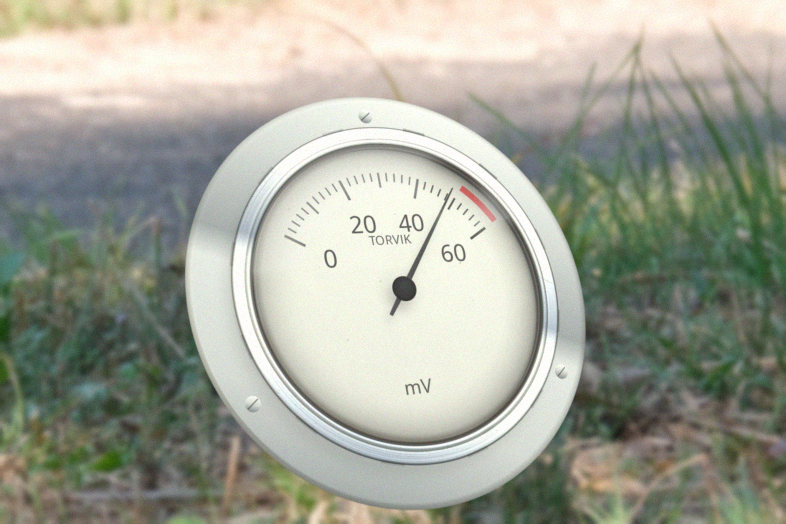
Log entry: {"value": 48, "unit": "mV"}
